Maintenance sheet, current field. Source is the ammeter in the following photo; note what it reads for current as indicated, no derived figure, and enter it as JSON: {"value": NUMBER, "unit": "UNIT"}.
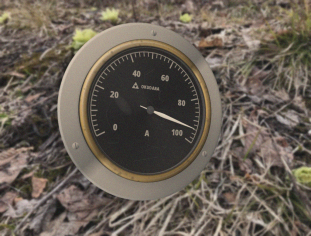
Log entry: {"value": 94, "unit": "A"}
